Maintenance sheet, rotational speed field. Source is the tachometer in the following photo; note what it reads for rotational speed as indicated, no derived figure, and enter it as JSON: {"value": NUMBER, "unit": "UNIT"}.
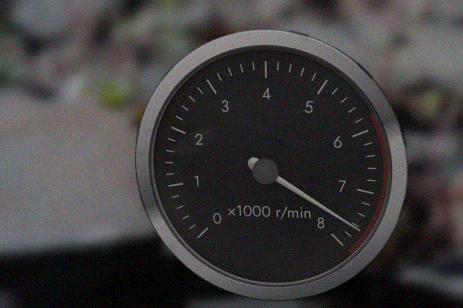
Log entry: {"value": 7600, "unit": "rpm"}
